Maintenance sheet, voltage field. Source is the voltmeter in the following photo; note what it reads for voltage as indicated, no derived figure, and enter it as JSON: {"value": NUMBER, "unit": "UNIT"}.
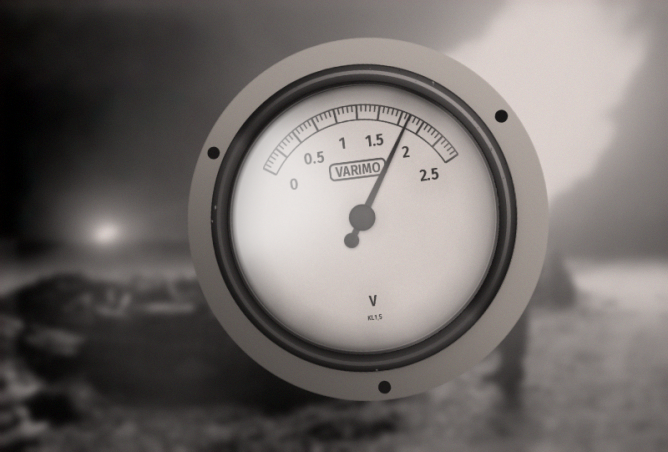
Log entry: {"value": 1.85, "unit": "V"}
